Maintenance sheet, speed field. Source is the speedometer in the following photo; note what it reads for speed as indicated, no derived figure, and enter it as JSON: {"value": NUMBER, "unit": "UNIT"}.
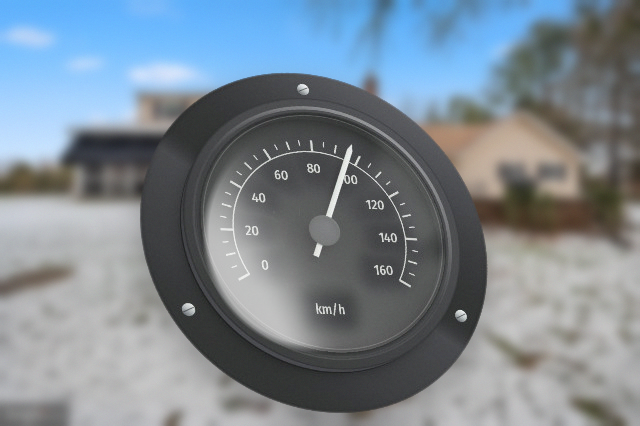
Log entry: {"value": 95, "unit": "km/h"}
